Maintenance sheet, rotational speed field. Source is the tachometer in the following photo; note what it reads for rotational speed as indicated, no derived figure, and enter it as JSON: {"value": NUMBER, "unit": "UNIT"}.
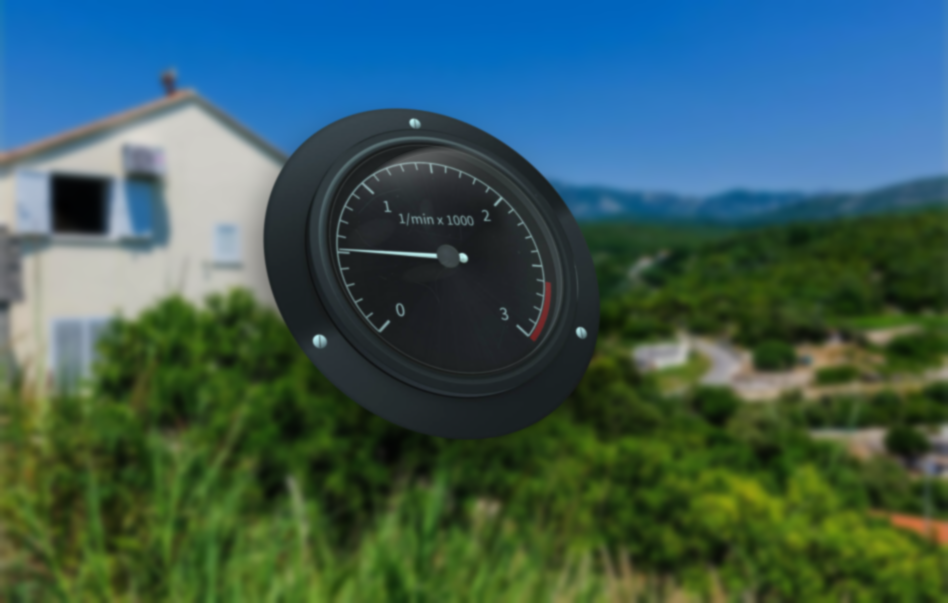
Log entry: {"value": 500, "unit": "rpm"}
